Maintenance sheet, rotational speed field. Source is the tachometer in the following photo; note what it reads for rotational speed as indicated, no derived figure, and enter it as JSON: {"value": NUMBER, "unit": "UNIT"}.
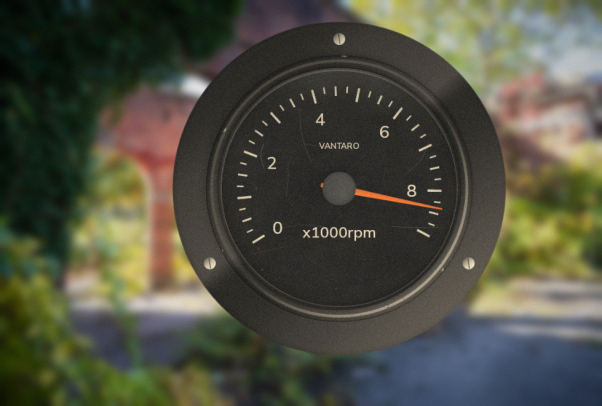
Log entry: {"value": 8375, "unit": "rpm"}
